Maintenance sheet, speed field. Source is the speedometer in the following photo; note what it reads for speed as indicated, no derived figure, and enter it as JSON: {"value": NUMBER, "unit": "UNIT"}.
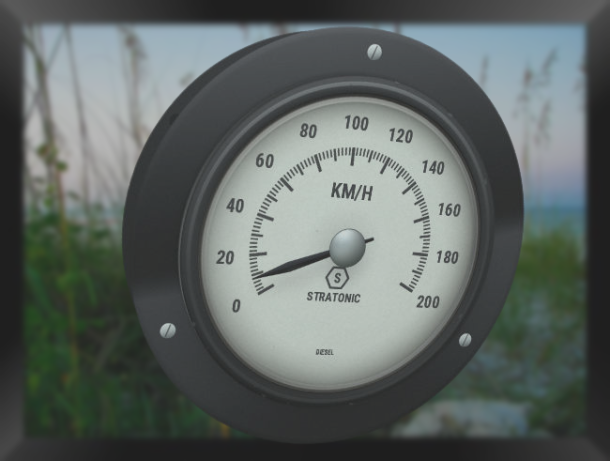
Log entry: {"value": 10, "unit": "km/h"}
